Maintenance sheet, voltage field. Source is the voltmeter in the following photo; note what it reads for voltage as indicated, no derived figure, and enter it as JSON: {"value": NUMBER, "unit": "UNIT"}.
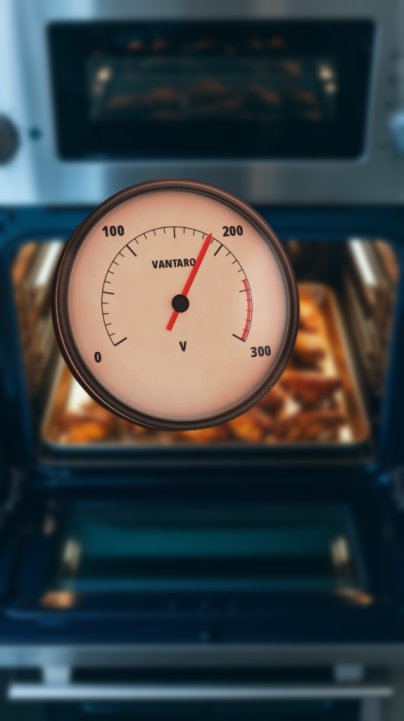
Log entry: {"value": 185, "unit": "V"}
